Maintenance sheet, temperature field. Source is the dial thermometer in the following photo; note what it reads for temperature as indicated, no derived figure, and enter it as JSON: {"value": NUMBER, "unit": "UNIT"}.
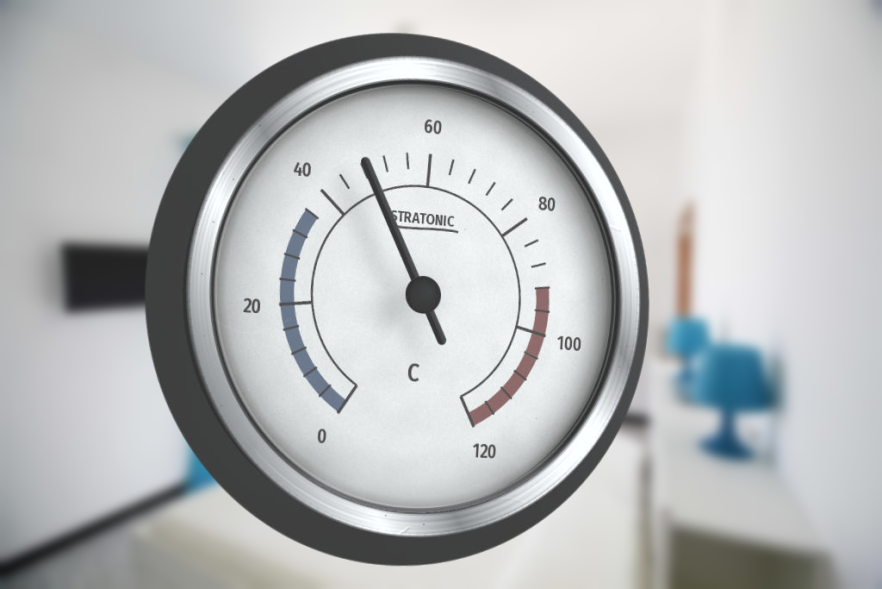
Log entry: {"value": 48, "unit": "°C"}
